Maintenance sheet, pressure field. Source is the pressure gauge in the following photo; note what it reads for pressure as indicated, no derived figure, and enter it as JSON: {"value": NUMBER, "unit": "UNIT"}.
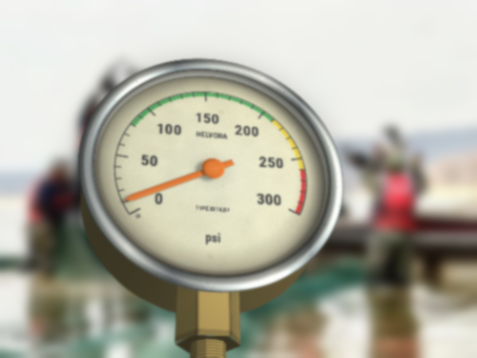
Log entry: {"value": 10, "unit": "psi"}
